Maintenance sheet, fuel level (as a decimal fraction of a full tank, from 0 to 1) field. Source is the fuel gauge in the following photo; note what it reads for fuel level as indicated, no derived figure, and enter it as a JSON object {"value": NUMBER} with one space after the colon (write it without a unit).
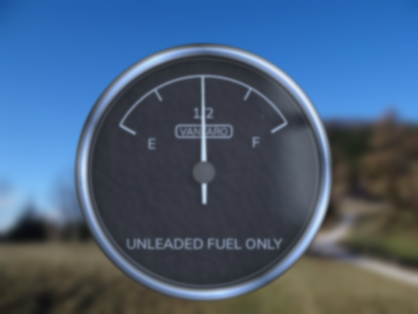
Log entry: {"value": 0.5}
